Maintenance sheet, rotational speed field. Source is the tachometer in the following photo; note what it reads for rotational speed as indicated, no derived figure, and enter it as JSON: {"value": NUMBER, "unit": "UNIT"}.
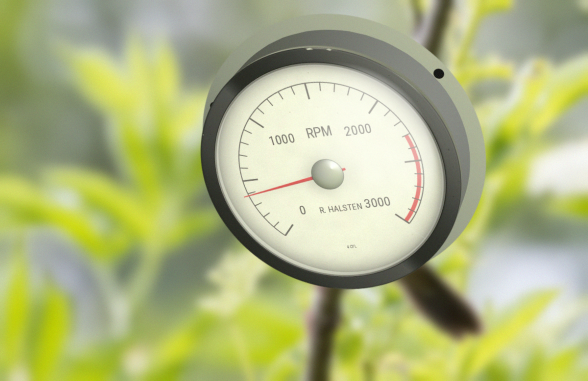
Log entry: {"value": 400, "unit": "rpm"}
